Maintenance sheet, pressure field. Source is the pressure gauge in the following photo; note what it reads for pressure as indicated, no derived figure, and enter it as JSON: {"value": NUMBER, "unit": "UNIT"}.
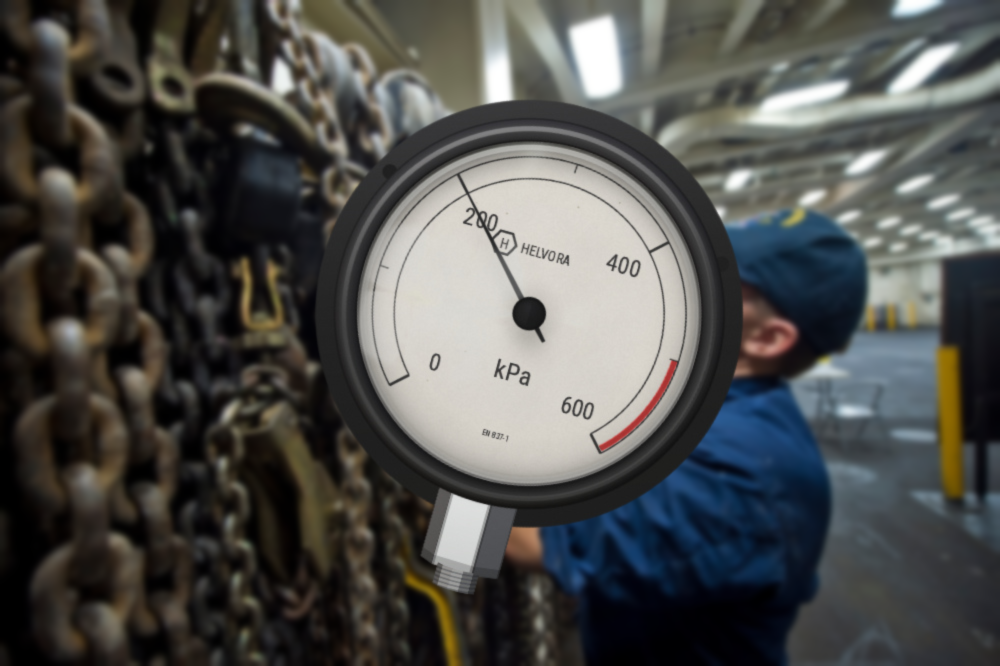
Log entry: {"value": 200, "unit": "kPa"}
